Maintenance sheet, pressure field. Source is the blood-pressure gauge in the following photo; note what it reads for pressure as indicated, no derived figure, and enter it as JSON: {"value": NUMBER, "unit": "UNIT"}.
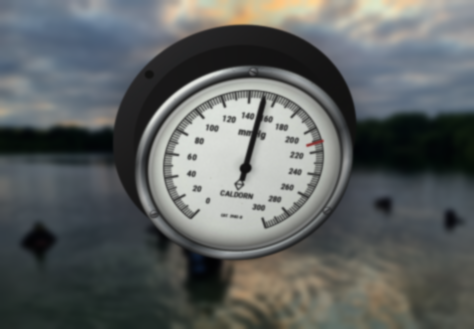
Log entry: {"value": 150, "unit": "mmHg"}
